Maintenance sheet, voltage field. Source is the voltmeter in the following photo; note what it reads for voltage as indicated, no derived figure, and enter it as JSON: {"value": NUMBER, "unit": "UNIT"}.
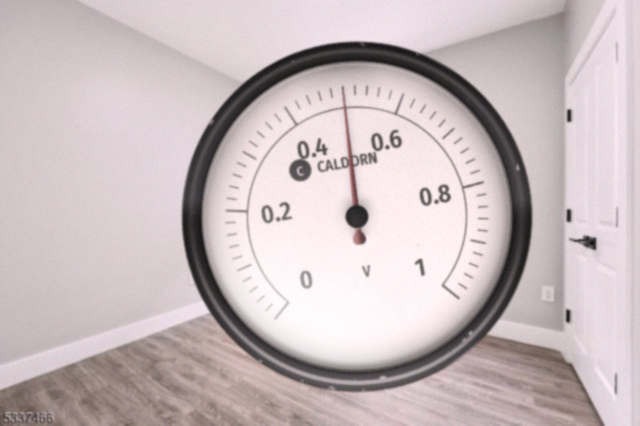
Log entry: {"value": 0.5, "unit": "V"}
